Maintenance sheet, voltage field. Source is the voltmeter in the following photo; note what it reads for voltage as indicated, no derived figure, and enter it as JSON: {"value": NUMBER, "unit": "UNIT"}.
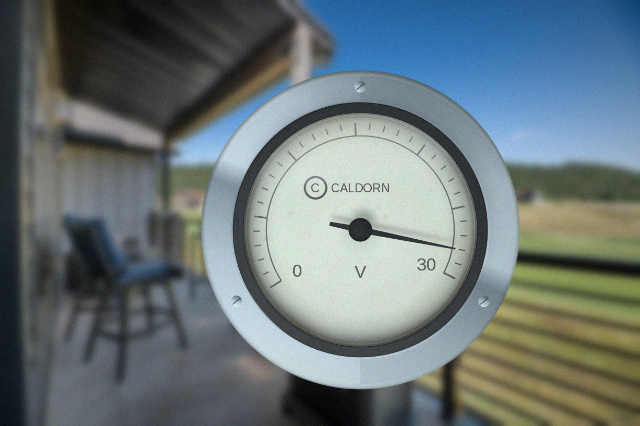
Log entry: {"value": 28, "unit": "V"}
